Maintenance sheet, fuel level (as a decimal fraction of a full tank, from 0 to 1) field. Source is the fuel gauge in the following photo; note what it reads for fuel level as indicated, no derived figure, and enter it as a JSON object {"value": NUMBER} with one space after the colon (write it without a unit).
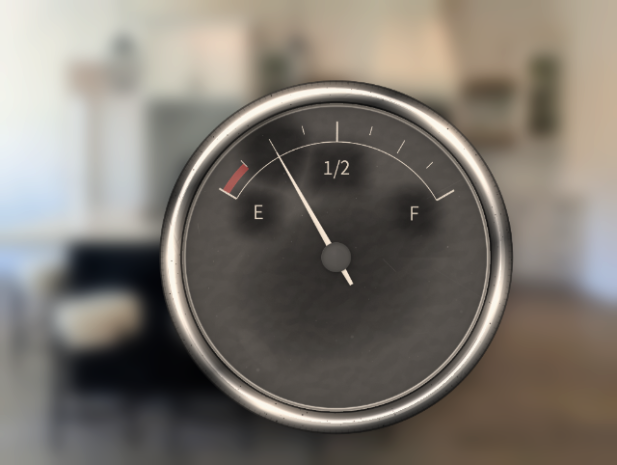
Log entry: {"value": 0.25}
